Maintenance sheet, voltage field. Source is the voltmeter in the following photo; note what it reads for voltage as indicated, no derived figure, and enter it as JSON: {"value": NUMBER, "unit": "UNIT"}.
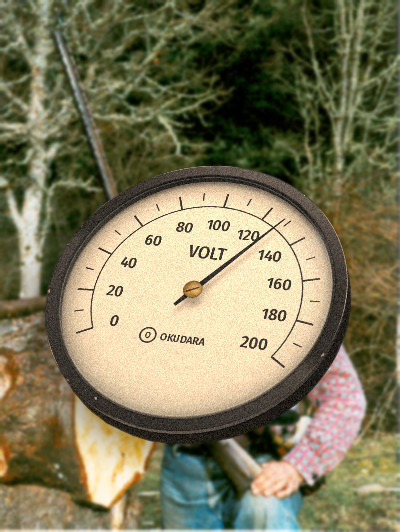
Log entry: {"value": 130, "unit": "V"}
